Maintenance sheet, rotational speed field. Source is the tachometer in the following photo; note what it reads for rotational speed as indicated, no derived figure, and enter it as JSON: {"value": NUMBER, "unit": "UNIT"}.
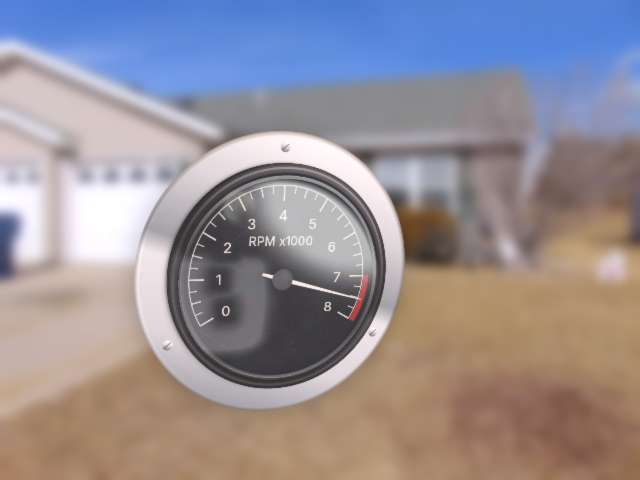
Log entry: {"value": 7500, "unit": "rpm"}
